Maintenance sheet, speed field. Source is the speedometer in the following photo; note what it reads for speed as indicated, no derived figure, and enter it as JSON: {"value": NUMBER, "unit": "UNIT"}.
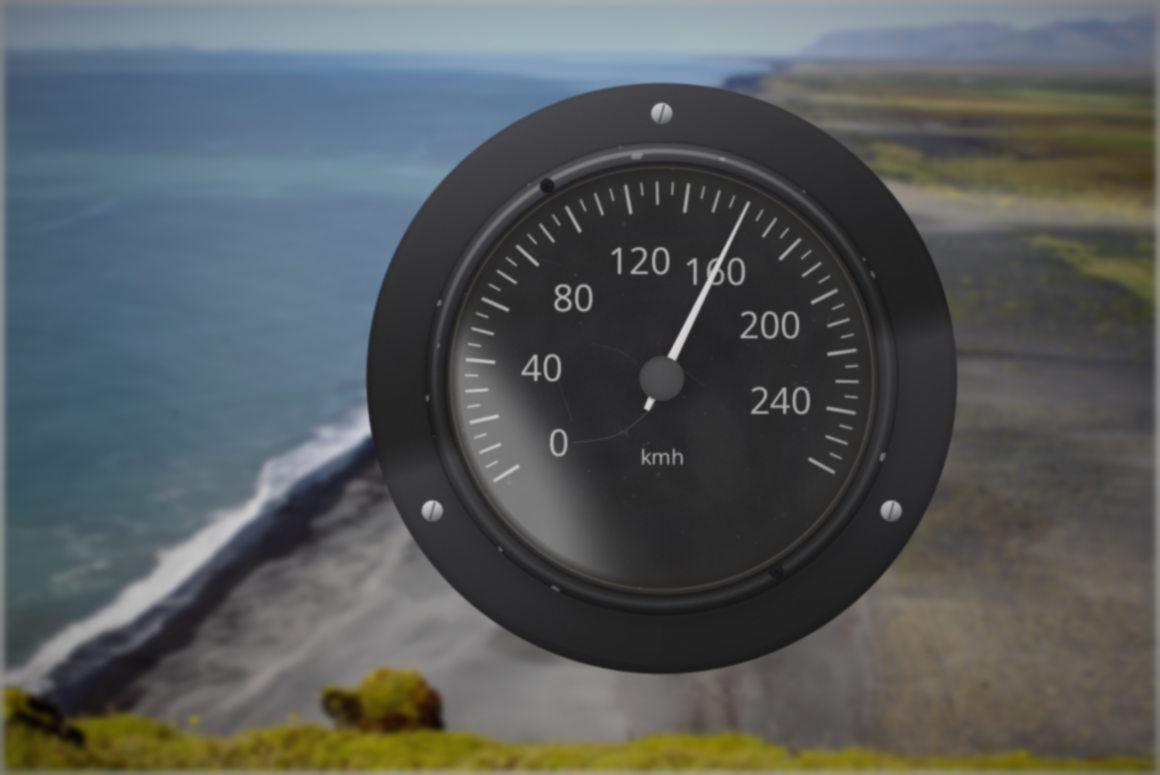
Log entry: {"value": 160, "unit": "km/h"}
